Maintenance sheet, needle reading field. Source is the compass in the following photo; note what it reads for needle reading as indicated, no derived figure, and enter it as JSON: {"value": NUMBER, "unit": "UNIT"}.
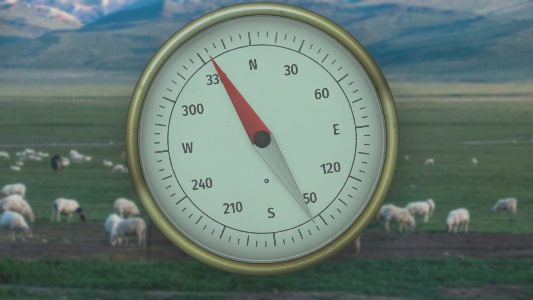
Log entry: {"value": 335, "unit": "°"}
